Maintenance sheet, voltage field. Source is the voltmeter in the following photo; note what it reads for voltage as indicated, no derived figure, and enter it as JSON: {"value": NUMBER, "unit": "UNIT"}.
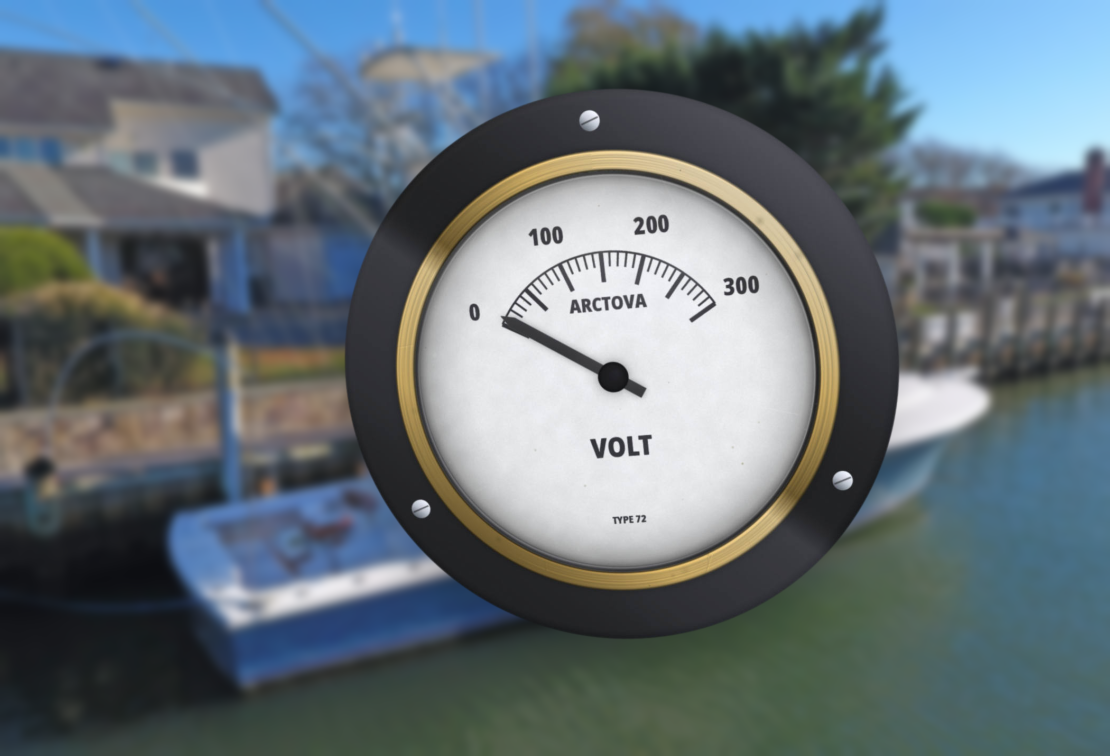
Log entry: {"value": 10, "unit": "V"}
